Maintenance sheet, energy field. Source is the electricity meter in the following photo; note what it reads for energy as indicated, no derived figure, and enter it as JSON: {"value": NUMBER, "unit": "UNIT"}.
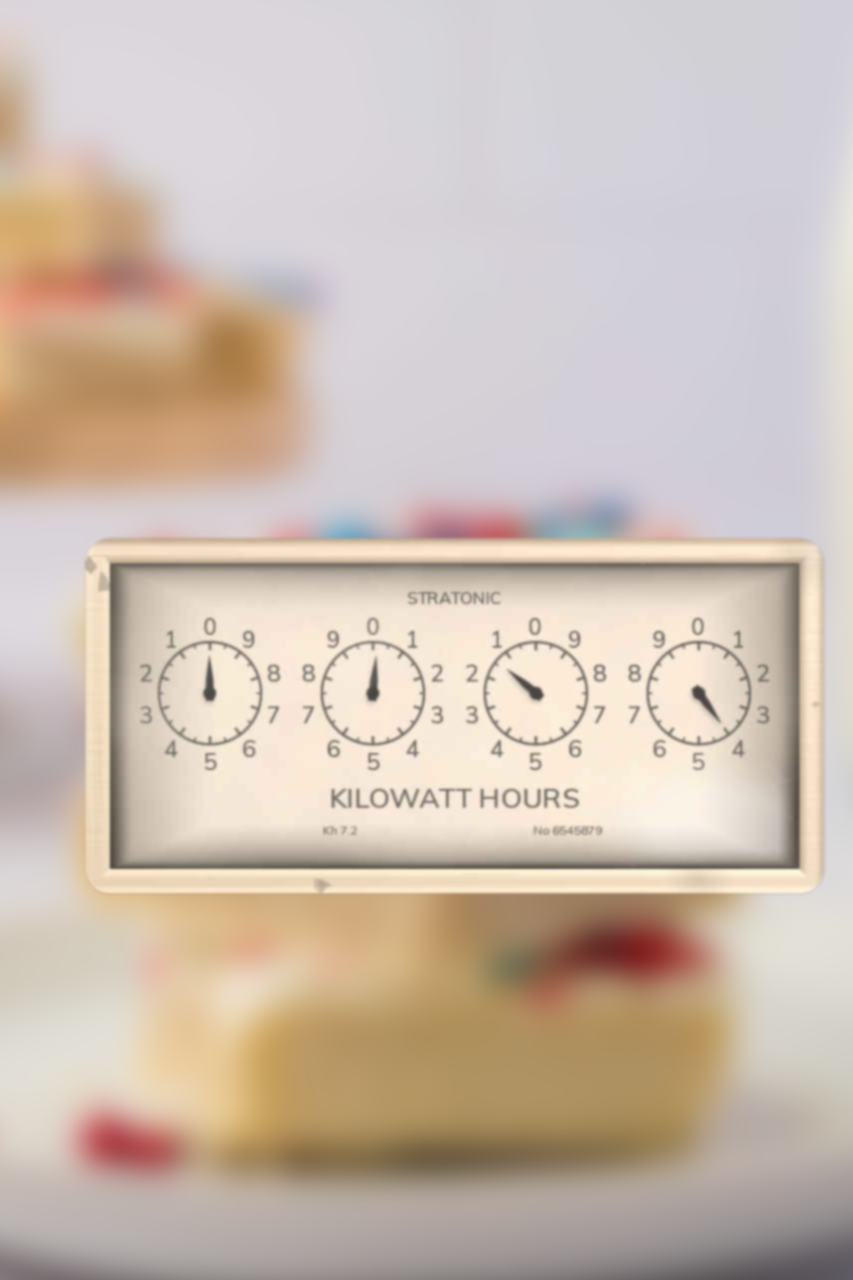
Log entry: {"value": 14, "unit": "kWh"}
